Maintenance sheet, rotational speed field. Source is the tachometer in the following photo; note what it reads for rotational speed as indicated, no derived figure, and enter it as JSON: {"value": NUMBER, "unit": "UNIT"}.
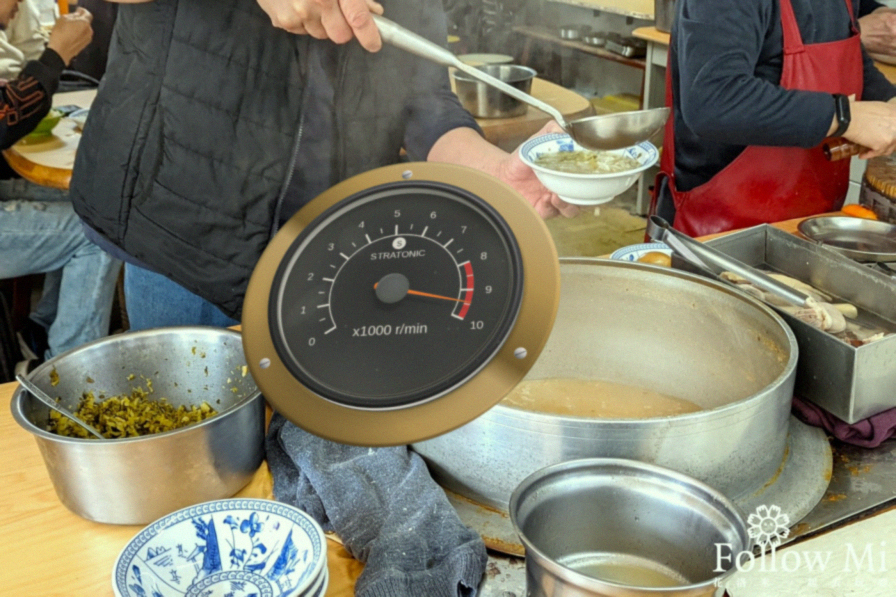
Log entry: {"value": 9500, "unit": "rpm"}
